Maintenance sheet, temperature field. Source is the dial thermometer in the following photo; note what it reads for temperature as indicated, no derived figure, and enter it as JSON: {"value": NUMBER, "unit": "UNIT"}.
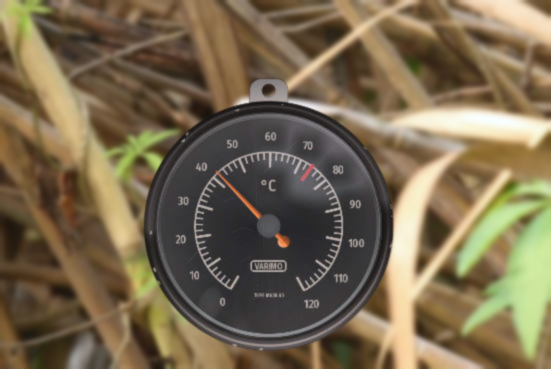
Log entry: {"value": 42, "unit": "°C"}
